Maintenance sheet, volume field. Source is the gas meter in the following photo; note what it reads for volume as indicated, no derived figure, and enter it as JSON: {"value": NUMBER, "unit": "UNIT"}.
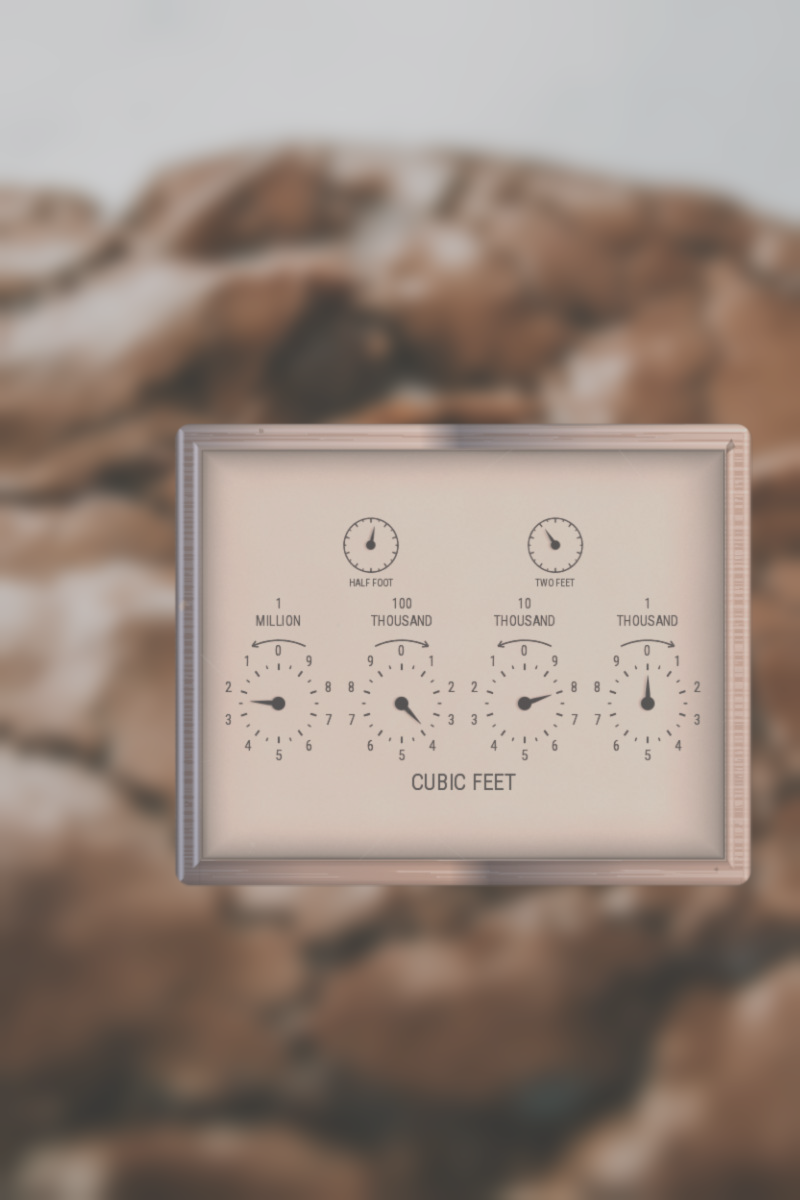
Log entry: {"value": 238000, "unit": "ft³"}
